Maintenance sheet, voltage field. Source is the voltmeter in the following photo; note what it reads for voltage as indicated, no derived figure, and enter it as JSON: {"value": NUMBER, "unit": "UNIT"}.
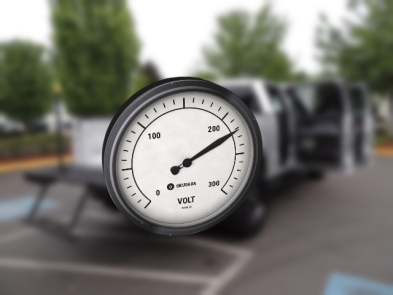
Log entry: {"value": 220, "unit": "V"}
